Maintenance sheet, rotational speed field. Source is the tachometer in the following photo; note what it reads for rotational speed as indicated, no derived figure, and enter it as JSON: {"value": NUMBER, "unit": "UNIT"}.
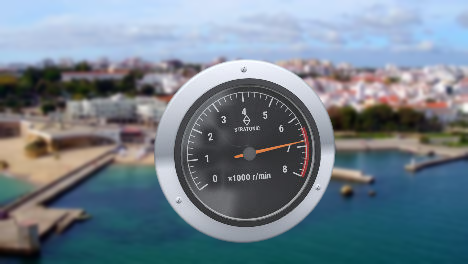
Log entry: {"value": 6800, "unit": "rpm"}
